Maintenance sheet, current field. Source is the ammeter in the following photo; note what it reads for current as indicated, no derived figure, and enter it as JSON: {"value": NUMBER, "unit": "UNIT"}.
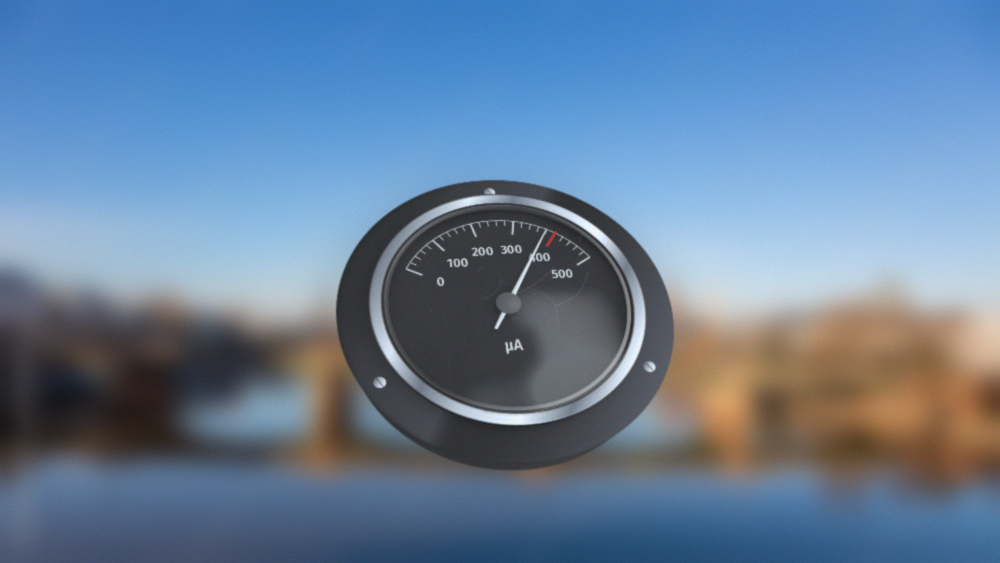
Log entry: {"value": 380, "unit": "µA"}
